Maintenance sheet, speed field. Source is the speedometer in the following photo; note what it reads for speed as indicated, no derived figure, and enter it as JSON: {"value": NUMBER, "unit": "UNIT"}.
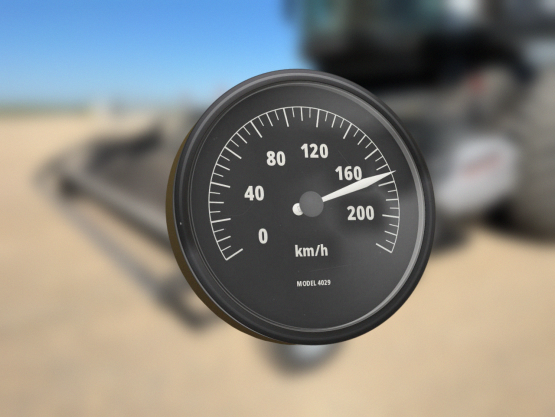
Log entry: {"value": 175, "unit": "km/h"}
